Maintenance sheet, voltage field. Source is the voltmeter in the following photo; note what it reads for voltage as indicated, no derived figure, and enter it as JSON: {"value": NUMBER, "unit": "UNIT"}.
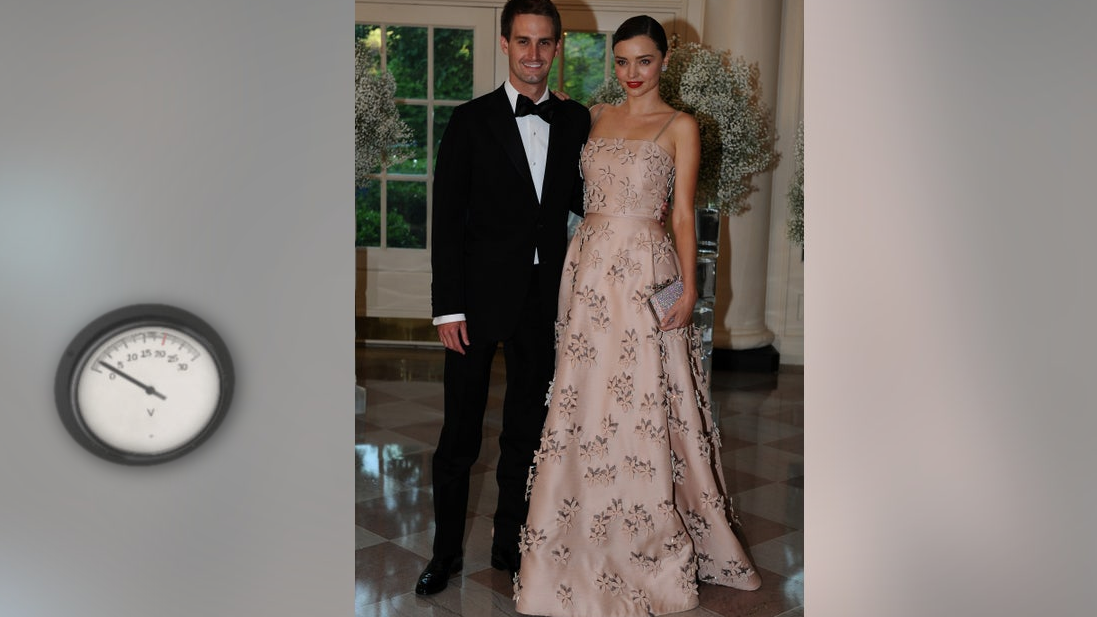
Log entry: {"value": 2.5, "unit": "V"}
